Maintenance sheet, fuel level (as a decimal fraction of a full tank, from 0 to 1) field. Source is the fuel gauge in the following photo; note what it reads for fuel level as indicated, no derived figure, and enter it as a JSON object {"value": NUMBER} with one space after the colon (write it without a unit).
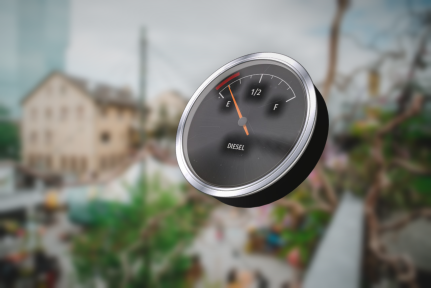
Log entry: {"value": 0.125}
